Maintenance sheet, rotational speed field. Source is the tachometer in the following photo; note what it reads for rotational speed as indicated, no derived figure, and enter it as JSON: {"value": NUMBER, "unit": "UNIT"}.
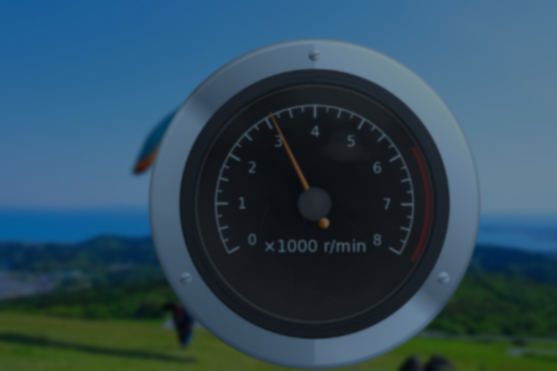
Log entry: {"value": 3125, "unit": "rpm"}
